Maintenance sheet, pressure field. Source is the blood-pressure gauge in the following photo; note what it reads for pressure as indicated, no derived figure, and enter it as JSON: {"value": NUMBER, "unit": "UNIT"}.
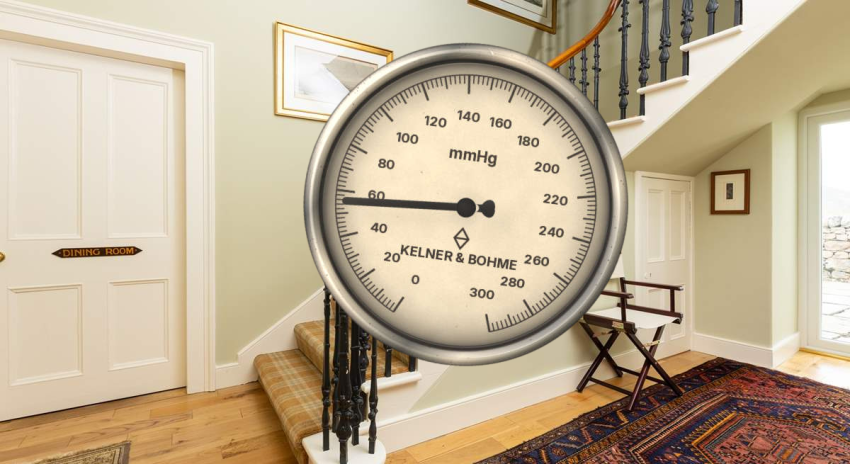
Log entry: {"value": 56, "unit": "mmHg"}
